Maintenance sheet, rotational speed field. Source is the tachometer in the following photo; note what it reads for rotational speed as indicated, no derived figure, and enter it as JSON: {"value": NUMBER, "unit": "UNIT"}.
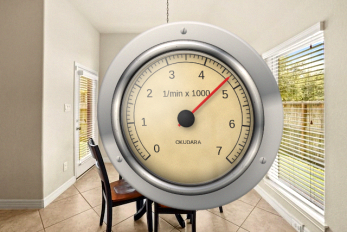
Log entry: {"value": 4700, "unit": "rpm"}
